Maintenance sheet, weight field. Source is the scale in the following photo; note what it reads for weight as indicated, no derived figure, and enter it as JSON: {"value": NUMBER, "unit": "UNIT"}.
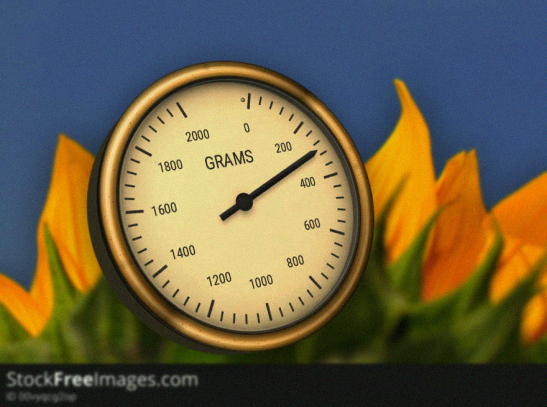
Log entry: {"value": 300, "unit": "g"}
